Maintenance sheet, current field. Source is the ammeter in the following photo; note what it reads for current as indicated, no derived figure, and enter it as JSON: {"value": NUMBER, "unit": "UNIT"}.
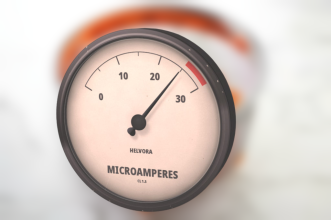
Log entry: {"value": 25, "unit": "µA"}
